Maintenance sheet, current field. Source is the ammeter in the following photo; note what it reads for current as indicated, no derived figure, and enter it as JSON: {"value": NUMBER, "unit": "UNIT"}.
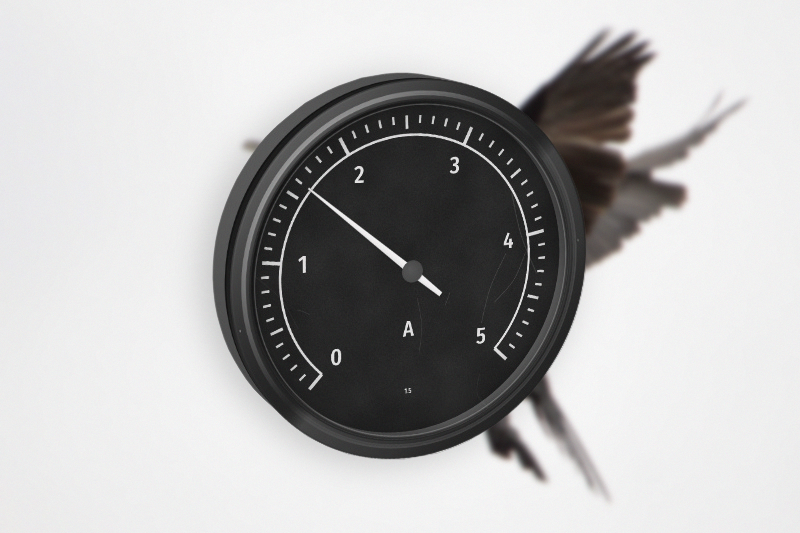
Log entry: {"value": 1.6, "unit": "A"}
